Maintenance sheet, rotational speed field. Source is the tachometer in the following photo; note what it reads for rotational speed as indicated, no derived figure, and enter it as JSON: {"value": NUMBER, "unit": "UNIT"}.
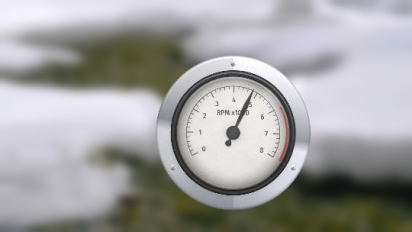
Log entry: {"value": 4800, "unit": "rpm"}
